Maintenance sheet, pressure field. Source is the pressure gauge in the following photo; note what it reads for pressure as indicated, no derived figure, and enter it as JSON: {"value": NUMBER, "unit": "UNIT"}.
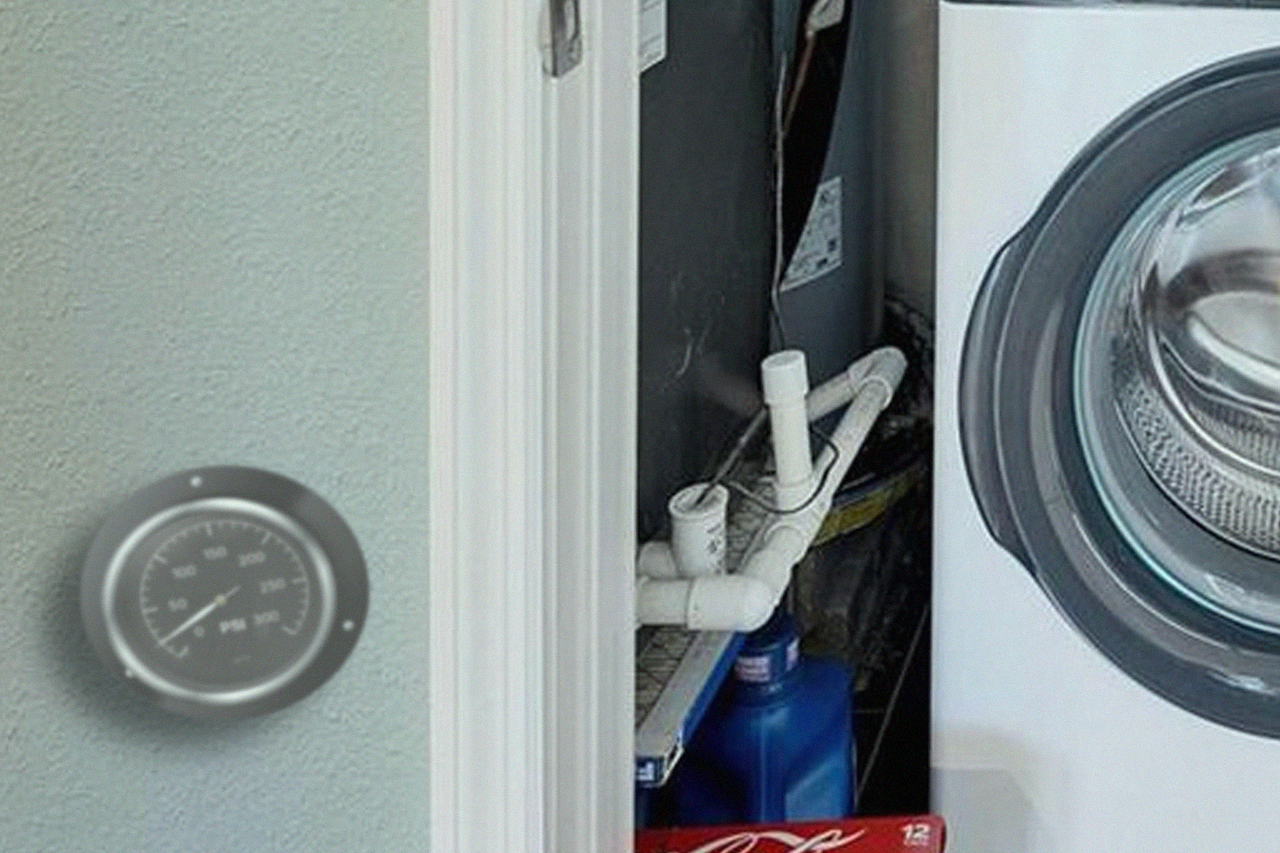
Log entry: {"value": 20, "unit": "psi"}
